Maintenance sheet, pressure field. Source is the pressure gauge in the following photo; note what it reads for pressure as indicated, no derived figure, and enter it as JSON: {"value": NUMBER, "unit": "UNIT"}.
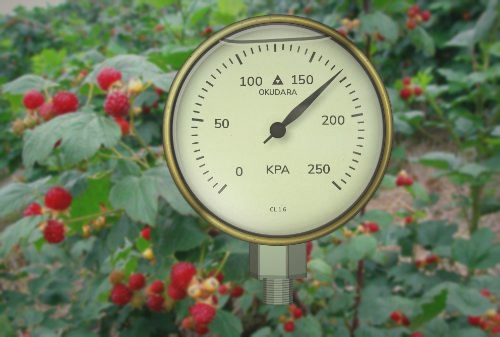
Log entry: {"value": 170, "unit": "kPa"}
